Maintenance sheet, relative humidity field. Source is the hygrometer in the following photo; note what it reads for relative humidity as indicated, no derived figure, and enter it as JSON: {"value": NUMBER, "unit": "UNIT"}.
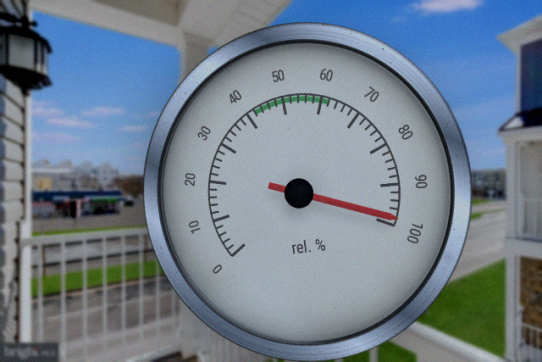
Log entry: {"value": 98, "unit": "%"}
